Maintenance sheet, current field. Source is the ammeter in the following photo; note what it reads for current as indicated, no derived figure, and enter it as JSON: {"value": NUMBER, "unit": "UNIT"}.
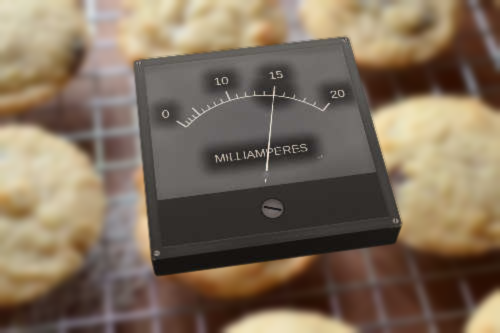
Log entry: {"value": 15, "unit": "mA"}
